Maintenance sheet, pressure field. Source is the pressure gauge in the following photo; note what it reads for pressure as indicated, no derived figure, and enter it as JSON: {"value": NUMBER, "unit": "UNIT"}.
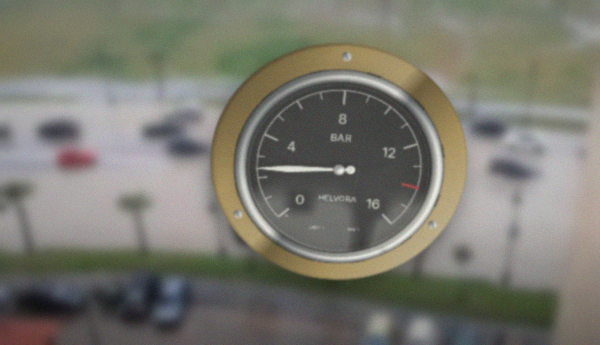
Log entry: {"value": 2.5, "unit": "bar"}
